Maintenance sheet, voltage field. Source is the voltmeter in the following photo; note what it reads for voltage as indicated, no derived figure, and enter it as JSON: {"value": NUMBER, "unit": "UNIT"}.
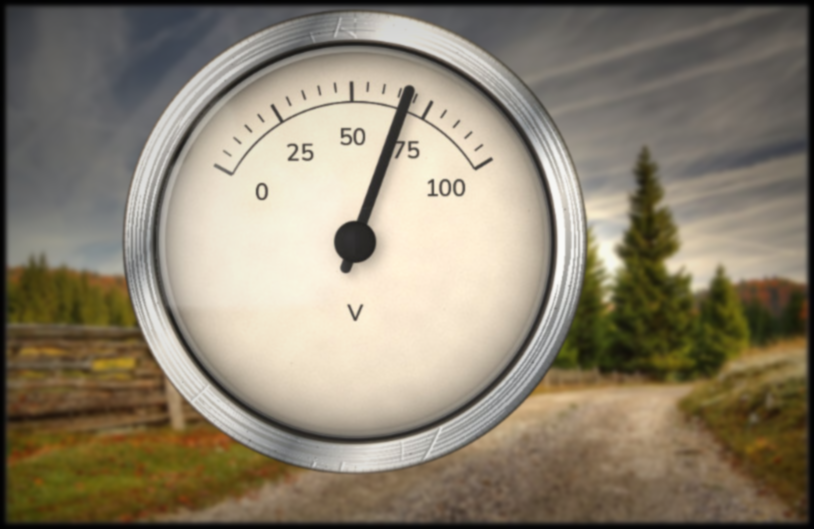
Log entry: {"value": 67.5, "unit": "V"}
